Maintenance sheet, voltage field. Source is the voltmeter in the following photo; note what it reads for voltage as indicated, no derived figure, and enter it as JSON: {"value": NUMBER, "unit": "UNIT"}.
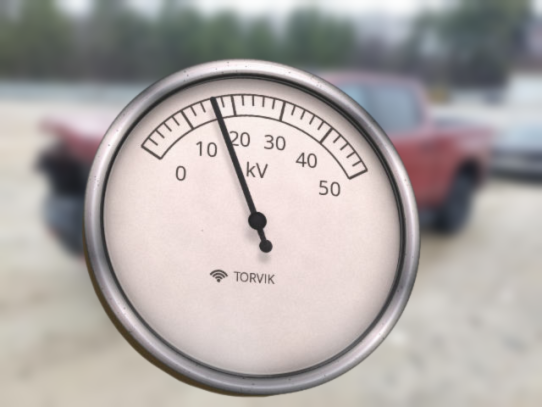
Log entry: {"value": 16, "unit": "kV"}
